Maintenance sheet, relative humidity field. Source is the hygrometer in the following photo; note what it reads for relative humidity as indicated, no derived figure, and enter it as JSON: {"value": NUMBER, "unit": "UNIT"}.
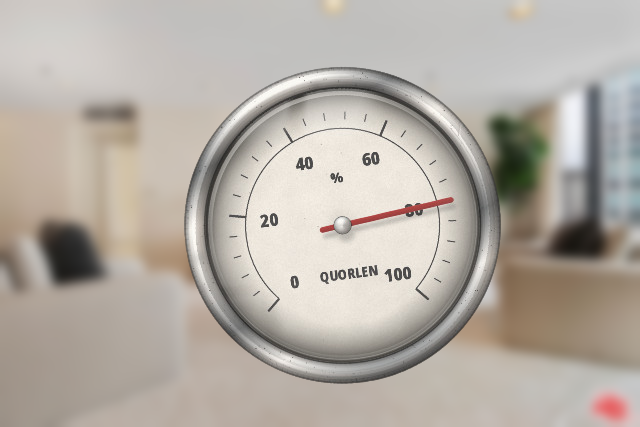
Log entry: {"value": 80, "unit": "%"}
